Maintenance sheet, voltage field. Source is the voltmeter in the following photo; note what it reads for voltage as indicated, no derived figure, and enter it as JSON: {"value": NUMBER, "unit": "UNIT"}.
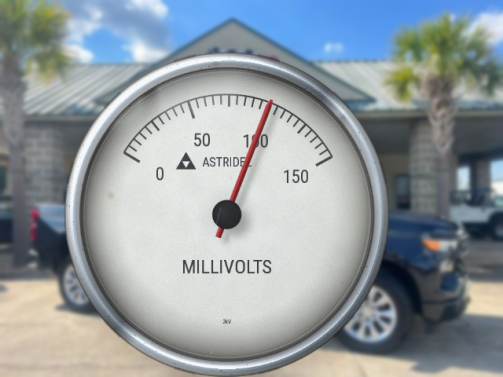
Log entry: {"value": 100, "unit": "mV"}
